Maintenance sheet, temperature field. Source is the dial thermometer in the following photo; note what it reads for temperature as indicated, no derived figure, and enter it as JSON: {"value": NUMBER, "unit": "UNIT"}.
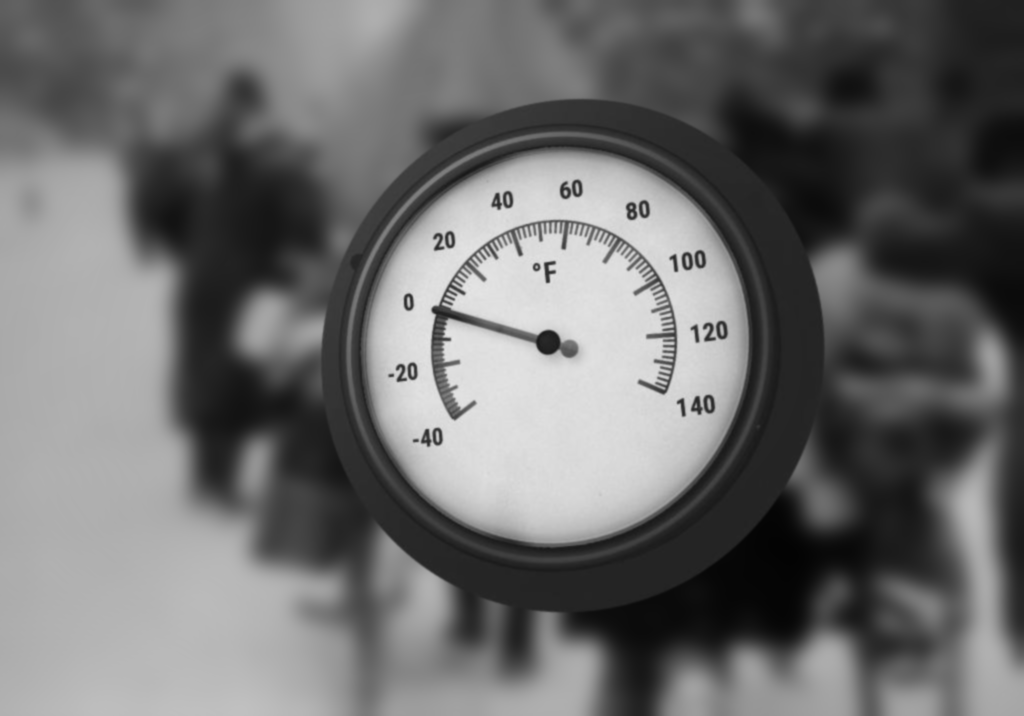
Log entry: {"value": 0, "unit": "°F"}
